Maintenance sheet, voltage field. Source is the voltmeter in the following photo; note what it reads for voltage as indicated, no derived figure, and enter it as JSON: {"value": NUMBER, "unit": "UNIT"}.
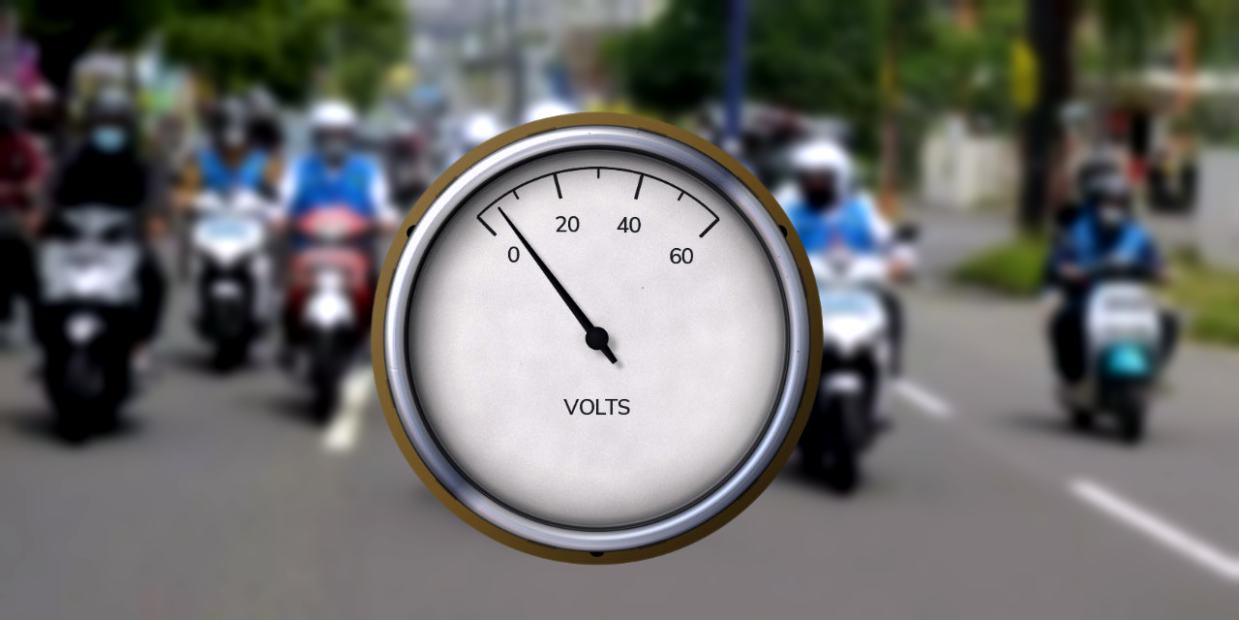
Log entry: {"value": 5, "unit": "V"}
